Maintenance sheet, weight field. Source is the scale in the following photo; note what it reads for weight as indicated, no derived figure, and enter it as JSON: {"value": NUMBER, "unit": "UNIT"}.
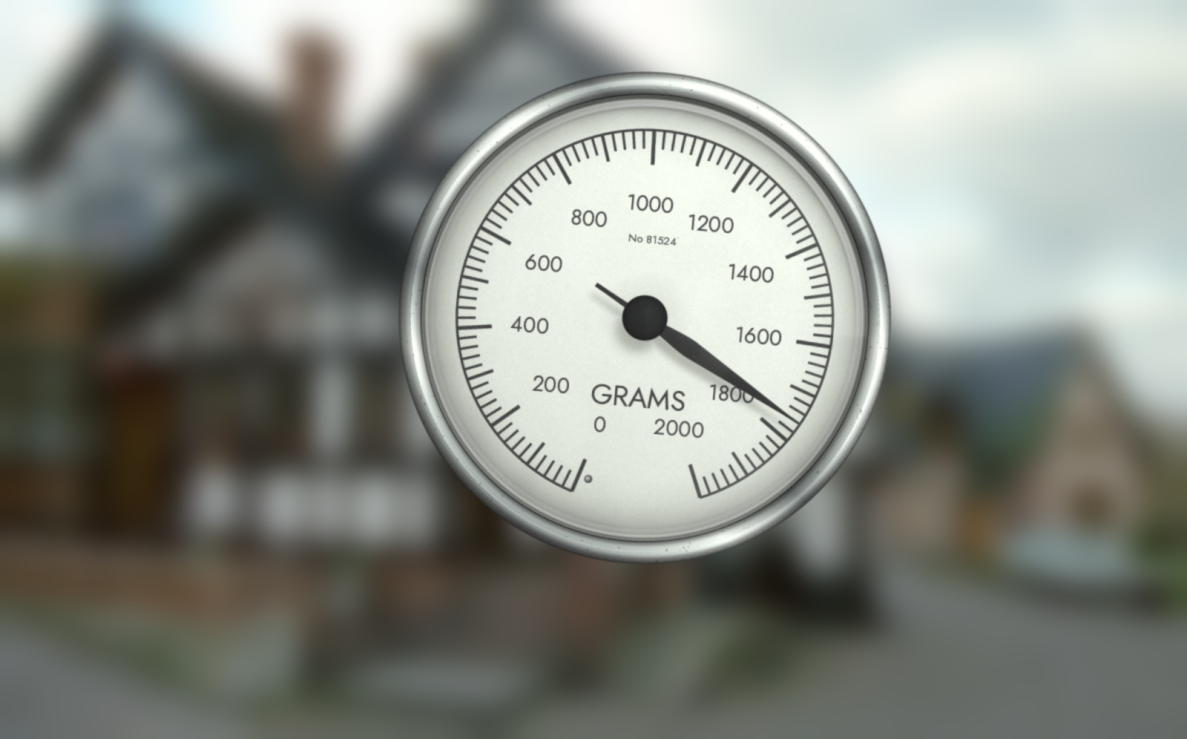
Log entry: {"value": 1760, "unit": "g"}
